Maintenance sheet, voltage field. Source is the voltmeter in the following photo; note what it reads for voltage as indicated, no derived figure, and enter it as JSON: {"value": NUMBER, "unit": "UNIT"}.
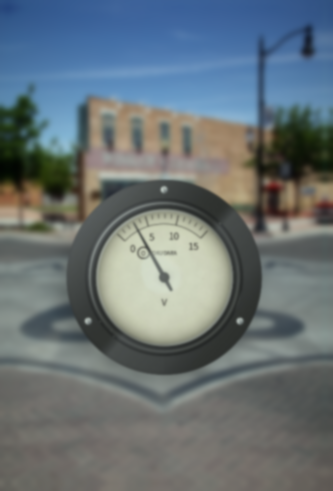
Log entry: {"value": 3, "unit": "V"}
